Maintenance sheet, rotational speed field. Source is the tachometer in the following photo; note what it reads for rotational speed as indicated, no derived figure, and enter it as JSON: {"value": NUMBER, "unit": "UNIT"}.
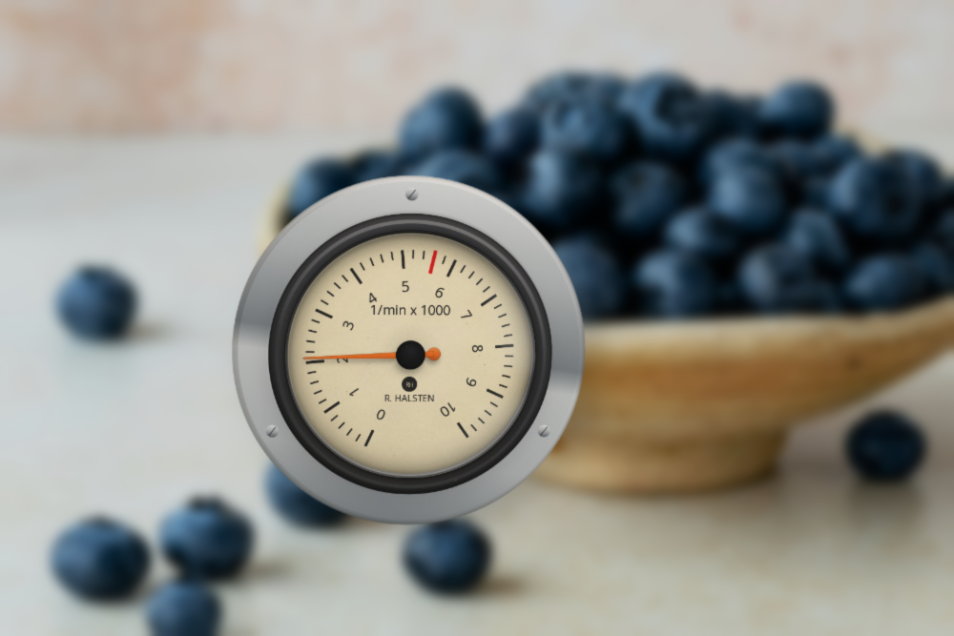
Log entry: {"value": 2100, "unit": "rpm"}
